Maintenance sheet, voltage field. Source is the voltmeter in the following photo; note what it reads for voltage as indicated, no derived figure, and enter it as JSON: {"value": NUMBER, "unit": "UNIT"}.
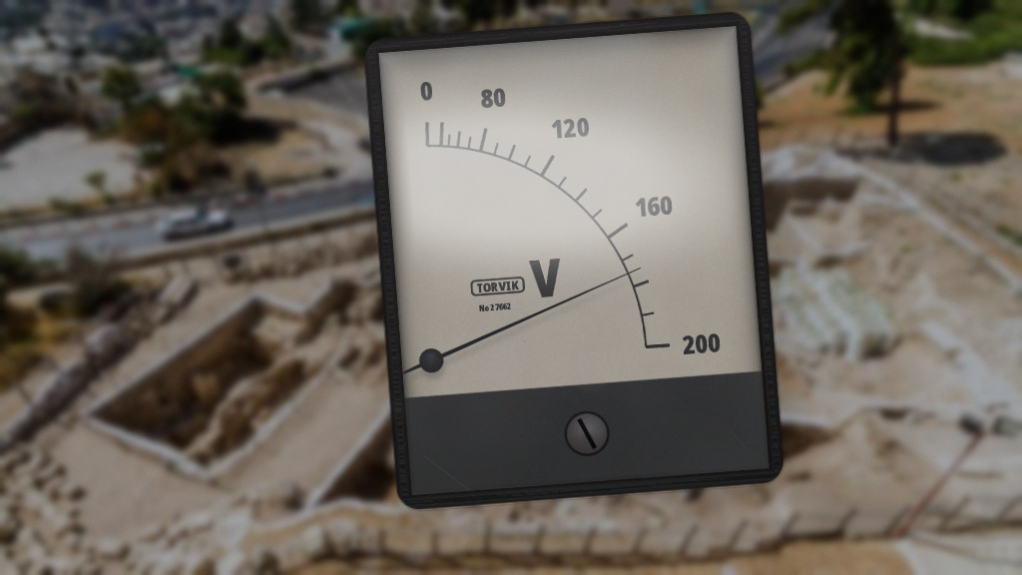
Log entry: {"value": 175, "unit": "V"}
